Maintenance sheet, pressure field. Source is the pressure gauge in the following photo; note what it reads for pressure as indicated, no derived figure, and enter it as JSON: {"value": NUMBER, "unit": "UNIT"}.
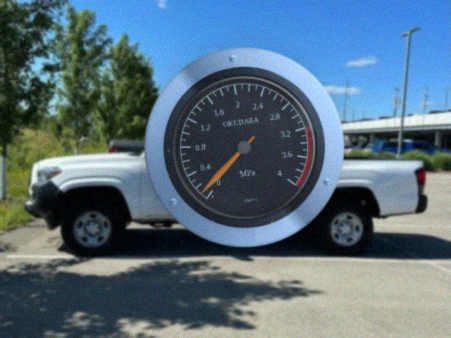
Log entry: {"value": 0.1, "unit": "MPa"}
